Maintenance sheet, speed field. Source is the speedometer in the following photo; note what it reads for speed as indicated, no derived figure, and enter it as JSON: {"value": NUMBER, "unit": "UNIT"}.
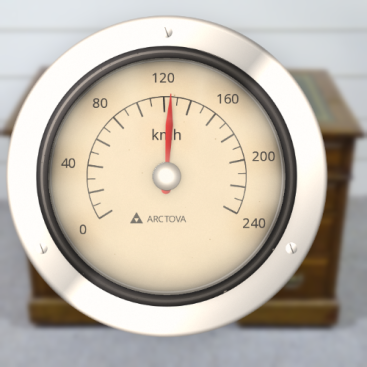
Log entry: {"value": 125, "unit": "km/h"}
